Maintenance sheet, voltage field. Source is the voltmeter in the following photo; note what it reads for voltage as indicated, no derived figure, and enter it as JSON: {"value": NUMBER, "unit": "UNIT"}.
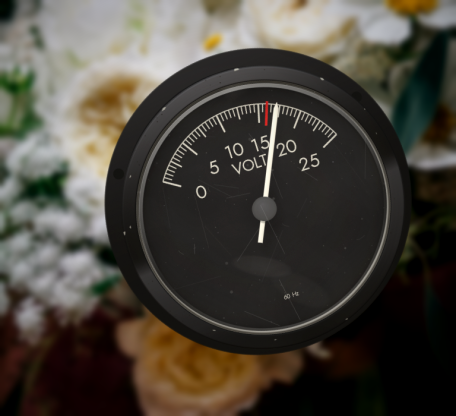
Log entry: {"value": 17, "unit": "V"}
